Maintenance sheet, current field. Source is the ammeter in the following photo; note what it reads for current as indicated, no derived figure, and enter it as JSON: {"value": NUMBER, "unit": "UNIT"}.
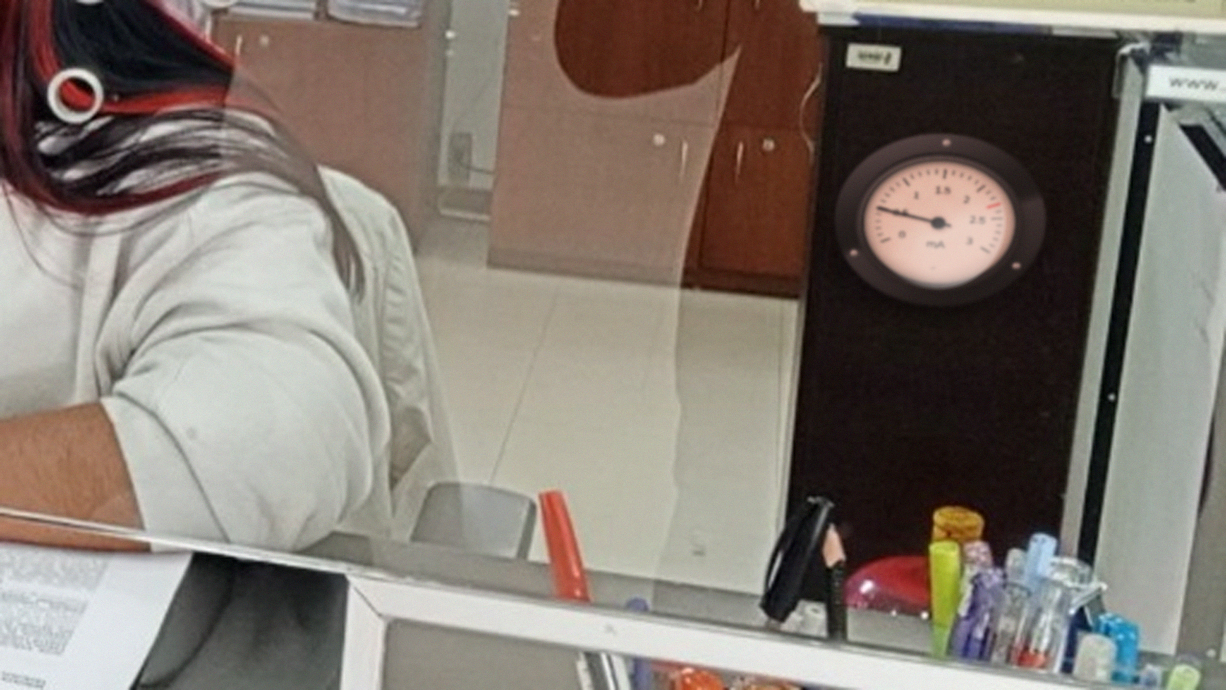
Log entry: {"value": 0.5, "unit": "mA"}
